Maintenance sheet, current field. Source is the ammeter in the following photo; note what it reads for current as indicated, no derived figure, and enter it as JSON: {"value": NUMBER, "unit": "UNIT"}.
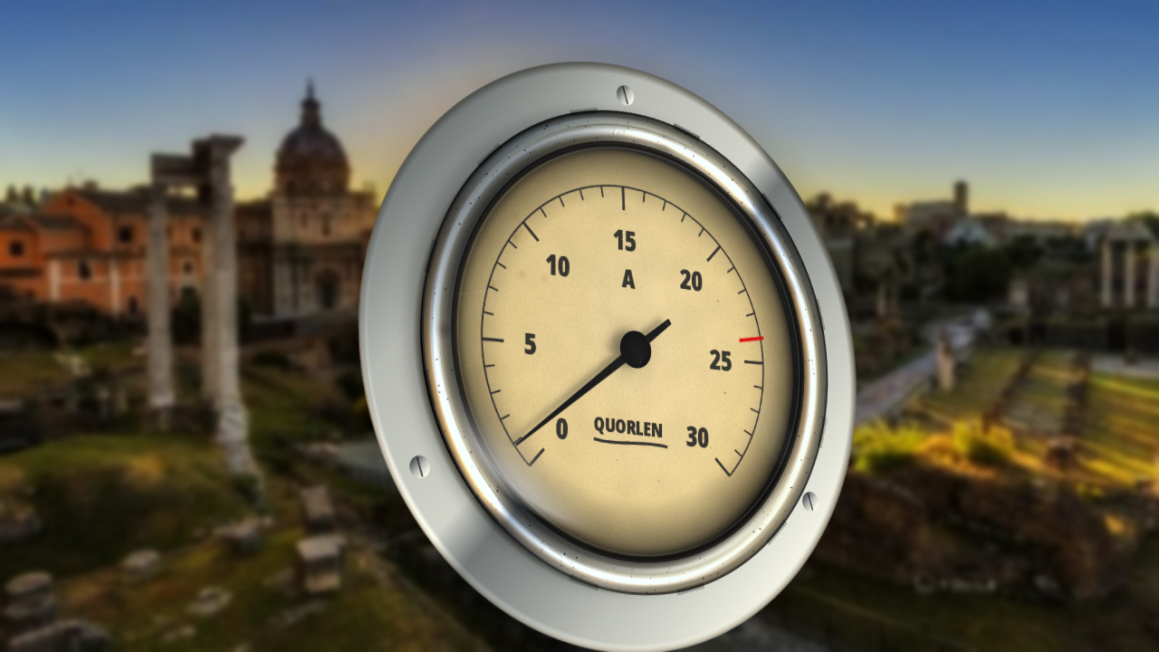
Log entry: {"value": 1, "unit": "A"}
